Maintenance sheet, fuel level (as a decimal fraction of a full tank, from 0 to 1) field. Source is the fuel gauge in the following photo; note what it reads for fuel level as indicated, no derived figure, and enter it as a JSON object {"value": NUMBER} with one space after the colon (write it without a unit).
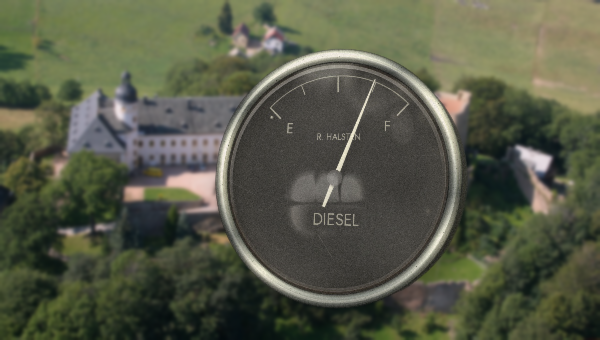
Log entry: {"value": 0.75}
